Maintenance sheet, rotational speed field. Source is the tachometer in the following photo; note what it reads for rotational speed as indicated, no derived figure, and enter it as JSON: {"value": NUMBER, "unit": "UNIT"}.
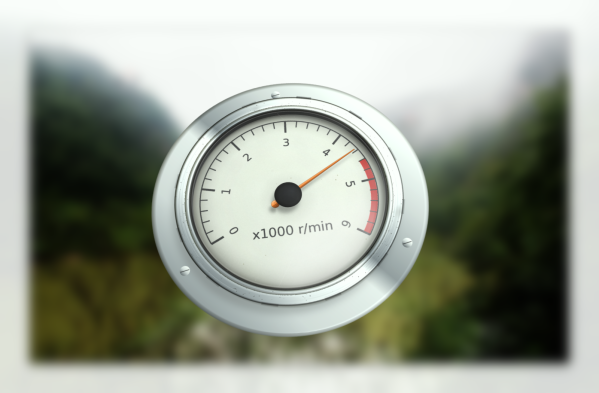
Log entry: {"value": 4400, "unit": "rpm"}
